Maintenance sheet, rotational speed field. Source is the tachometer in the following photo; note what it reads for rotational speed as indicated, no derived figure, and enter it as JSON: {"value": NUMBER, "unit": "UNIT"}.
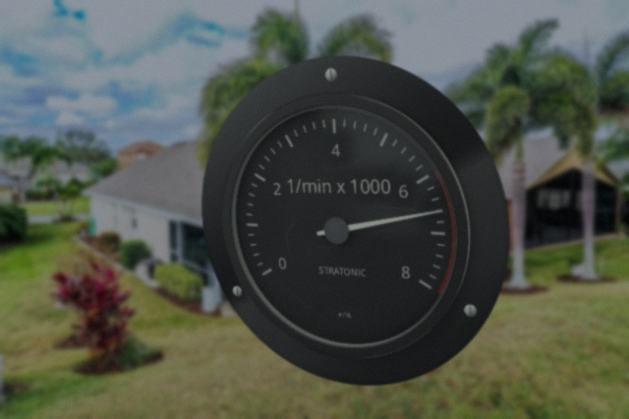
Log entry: {"value": 6600, "unit": "rpm"}
